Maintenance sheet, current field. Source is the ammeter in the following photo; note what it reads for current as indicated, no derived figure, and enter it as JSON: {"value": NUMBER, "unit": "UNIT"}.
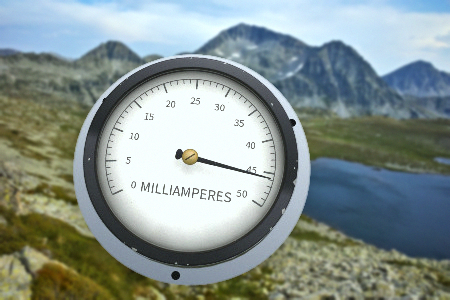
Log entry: {"value": 46, "unit": "mA"}
